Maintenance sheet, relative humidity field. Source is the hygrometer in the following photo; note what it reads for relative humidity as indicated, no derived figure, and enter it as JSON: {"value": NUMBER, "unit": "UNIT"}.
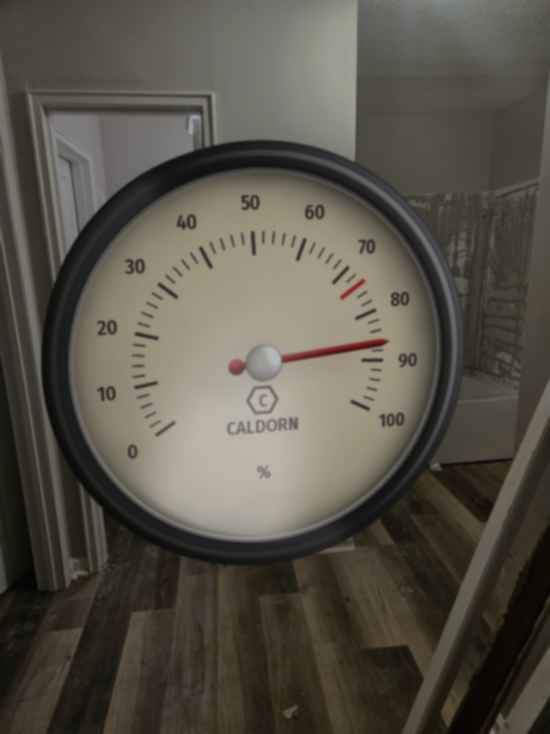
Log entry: {"value": 86, "unit": "%"}
